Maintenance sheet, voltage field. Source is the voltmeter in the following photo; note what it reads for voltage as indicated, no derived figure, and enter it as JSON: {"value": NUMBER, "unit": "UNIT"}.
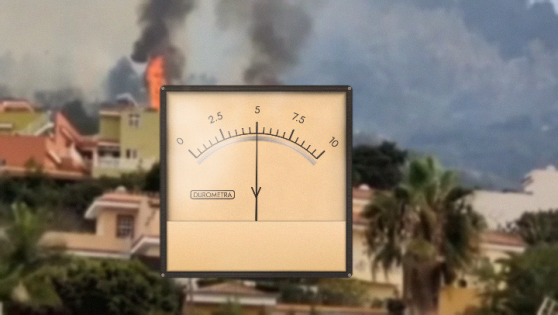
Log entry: {"value": 5, "unit": "V"}
